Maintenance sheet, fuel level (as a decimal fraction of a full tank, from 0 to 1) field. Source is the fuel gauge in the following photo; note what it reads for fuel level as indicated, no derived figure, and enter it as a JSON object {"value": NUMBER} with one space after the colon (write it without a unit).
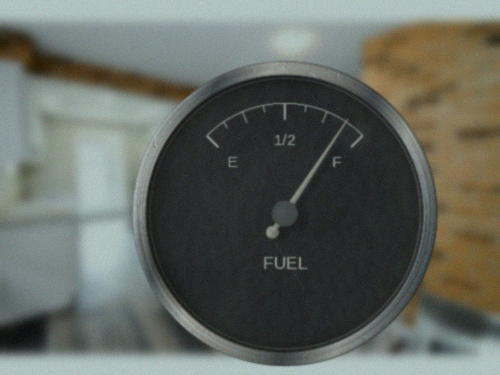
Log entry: {"value": 0.875}
